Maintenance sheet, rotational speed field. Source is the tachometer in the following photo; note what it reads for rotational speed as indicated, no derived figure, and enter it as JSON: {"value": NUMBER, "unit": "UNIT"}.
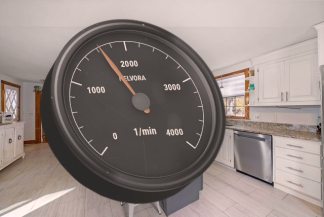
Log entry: {"value": 1600, "unit": "rpm"}
